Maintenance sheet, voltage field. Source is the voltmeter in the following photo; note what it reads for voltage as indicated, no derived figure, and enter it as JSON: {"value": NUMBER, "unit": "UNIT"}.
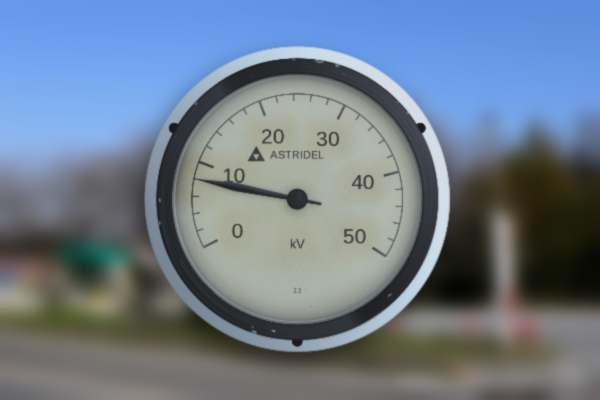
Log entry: {"value": 8, "unit": "kV"}
